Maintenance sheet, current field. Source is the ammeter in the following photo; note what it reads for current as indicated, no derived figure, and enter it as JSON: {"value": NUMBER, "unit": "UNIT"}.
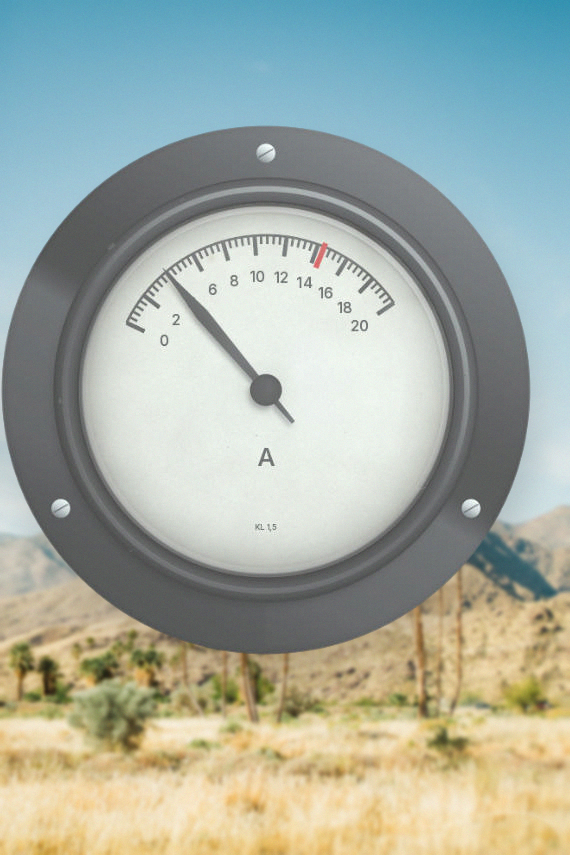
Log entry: {"value": 4, "unit": "A"}
